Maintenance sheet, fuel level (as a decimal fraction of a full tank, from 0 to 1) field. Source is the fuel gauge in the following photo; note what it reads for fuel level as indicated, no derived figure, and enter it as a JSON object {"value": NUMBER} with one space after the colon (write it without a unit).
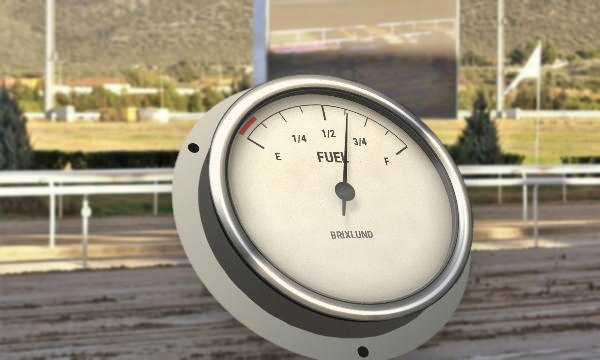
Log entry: {"value": 0.625}
